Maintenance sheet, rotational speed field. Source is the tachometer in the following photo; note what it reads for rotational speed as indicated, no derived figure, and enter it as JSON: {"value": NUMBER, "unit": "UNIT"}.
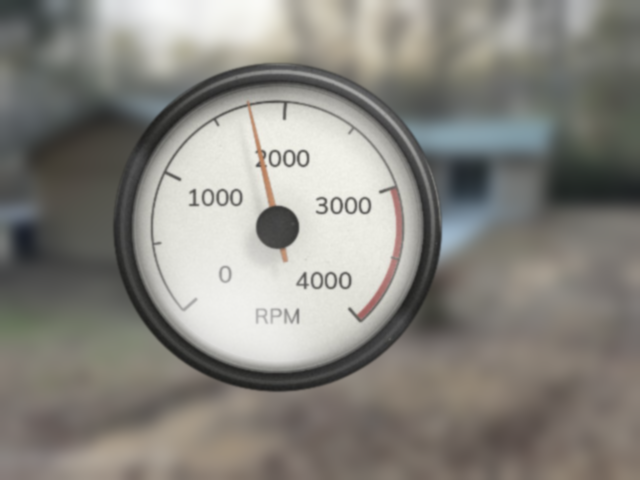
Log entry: {"value": 1750, "unit": "rpm"}
